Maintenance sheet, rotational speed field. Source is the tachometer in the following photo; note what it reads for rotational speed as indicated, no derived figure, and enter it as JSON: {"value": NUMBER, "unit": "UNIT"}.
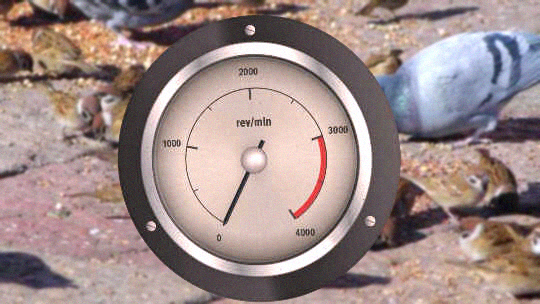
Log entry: {"value": 0, "unit": "rpm"}
